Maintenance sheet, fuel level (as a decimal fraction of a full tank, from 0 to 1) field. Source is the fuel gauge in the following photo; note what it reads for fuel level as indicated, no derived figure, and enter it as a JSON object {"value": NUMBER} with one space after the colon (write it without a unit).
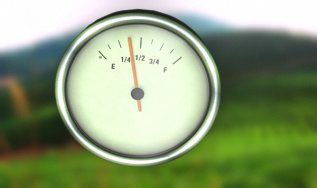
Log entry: {"value": 0.375}
